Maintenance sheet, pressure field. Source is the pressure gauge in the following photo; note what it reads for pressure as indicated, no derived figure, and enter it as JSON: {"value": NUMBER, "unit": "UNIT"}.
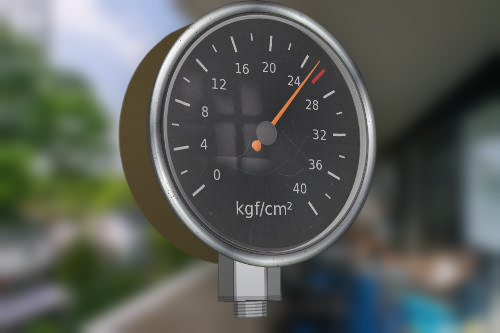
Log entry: {"value": 25, "unit": "kg/cm²"}
